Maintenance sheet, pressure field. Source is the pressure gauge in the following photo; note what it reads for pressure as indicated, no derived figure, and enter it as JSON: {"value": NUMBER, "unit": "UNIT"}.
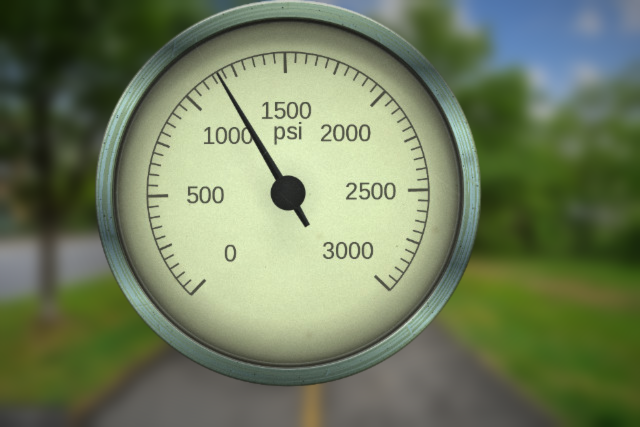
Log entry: {"value": 1175, "unit": "psi"}
